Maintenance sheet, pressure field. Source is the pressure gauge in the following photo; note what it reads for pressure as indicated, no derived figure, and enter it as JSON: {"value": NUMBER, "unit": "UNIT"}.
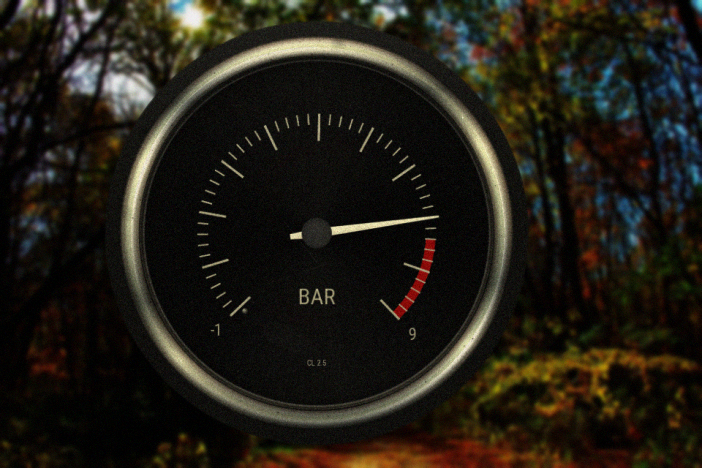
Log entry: {"value": 7, "unit": "bar"}
